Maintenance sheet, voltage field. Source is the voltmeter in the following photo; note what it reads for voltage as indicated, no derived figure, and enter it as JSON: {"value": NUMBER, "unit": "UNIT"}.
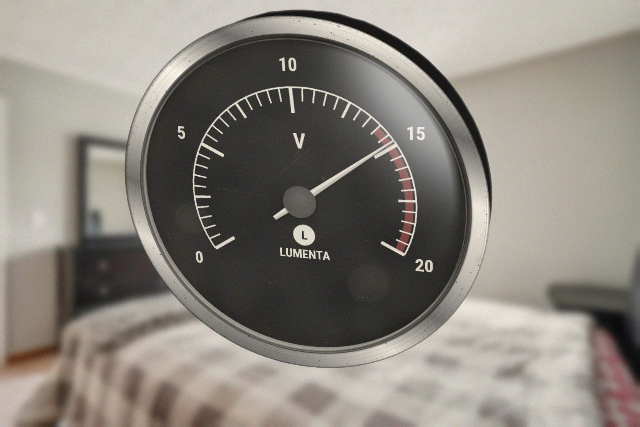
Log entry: {"value": 14.75, "unit": "V"}
